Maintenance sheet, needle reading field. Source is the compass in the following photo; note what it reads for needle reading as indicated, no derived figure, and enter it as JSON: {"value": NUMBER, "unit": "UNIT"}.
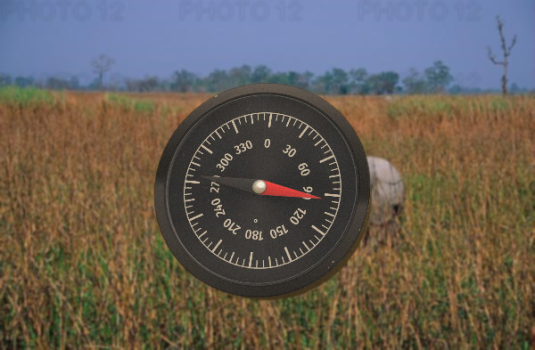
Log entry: {"value": 95, "unit": "°"}
